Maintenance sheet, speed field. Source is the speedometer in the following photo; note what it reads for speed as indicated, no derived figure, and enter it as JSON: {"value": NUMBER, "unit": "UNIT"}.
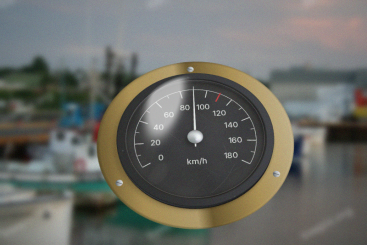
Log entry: {"value": 90, "unit": "km/h"}
